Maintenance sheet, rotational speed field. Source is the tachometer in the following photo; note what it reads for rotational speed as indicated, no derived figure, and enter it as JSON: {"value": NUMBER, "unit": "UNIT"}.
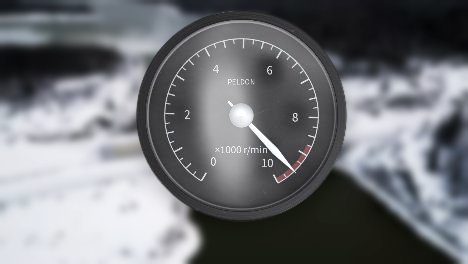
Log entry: {"value": 9500, "unit": "rpm"}
